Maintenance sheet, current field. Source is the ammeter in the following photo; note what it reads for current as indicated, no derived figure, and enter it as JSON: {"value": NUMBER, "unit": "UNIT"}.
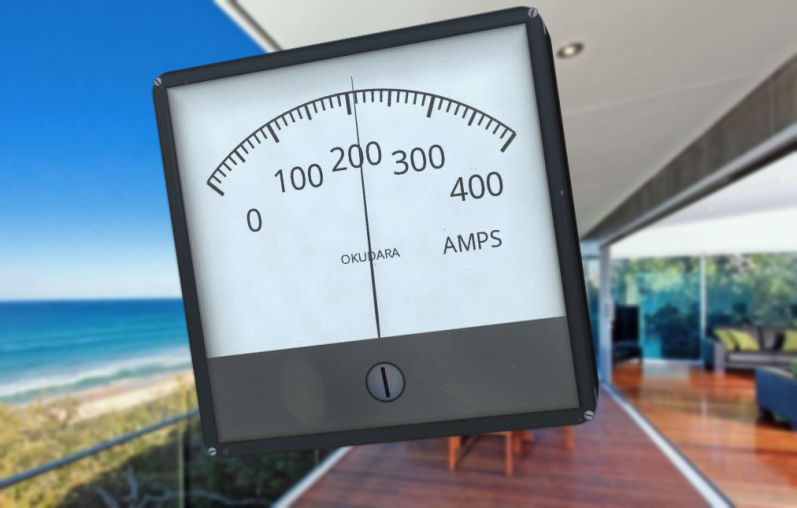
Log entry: {"value": 210, "unit": "A"}
